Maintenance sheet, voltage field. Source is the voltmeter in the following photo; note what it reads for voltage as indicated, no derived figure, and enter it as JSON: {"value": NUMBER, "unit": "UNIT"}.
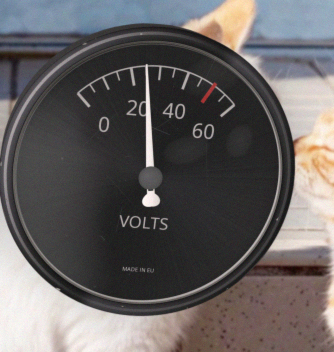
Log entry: {"value": 25, "unit": "V"}
